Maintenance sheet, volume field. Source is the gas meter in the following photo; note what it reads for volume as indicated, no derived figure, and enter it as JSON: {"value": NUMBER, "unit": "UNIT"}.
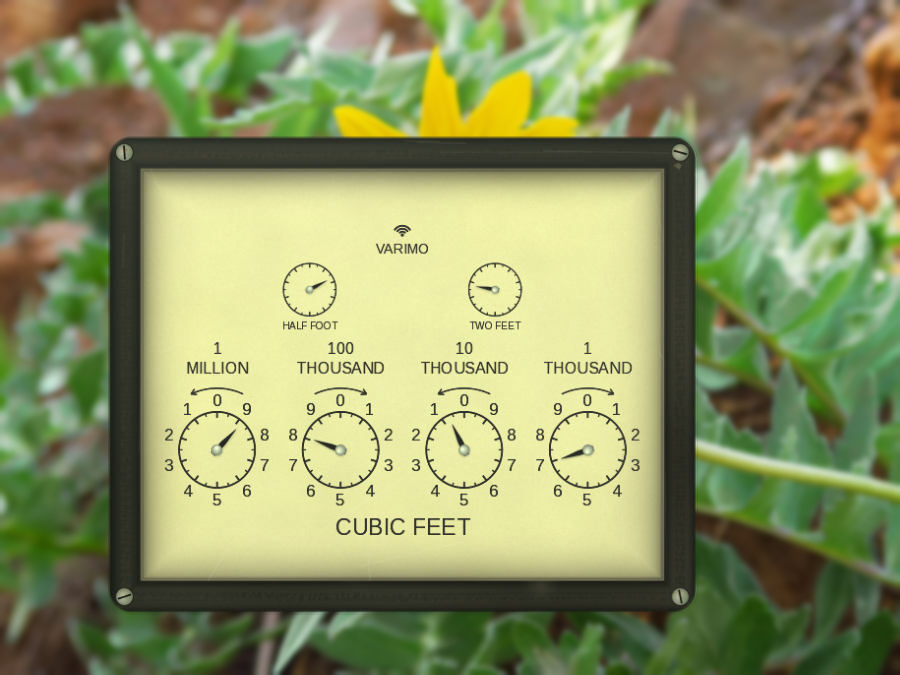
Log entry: {"value": 880700, "unit": "ft³"}
